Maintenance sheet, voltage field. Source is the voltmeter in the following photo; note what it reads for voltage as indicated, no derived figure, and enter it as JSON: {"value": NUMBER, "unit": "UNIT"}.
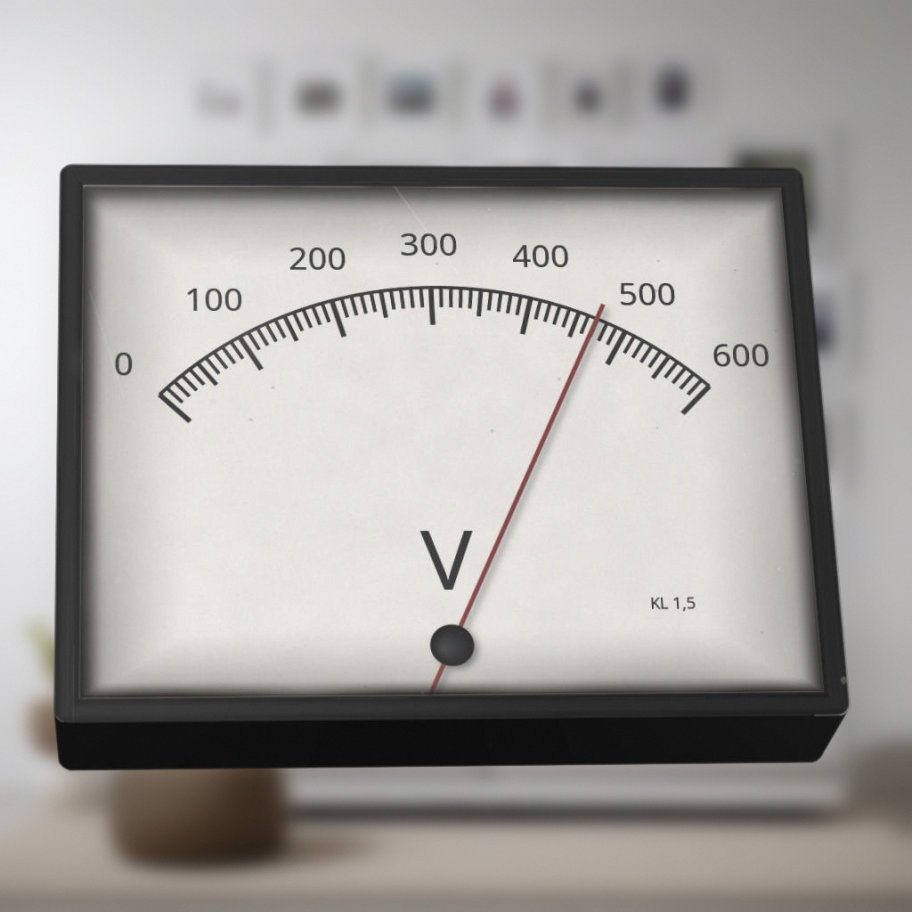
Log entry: {"value": 470, "unit": "V"}
